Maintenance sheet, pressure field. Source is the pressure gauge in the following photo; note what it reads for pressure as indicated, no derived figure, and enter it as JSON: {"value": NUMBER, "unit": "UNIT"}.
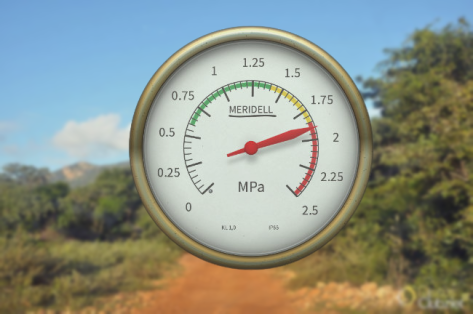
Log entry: {"value": 1.9, "unit": "MPa"}
